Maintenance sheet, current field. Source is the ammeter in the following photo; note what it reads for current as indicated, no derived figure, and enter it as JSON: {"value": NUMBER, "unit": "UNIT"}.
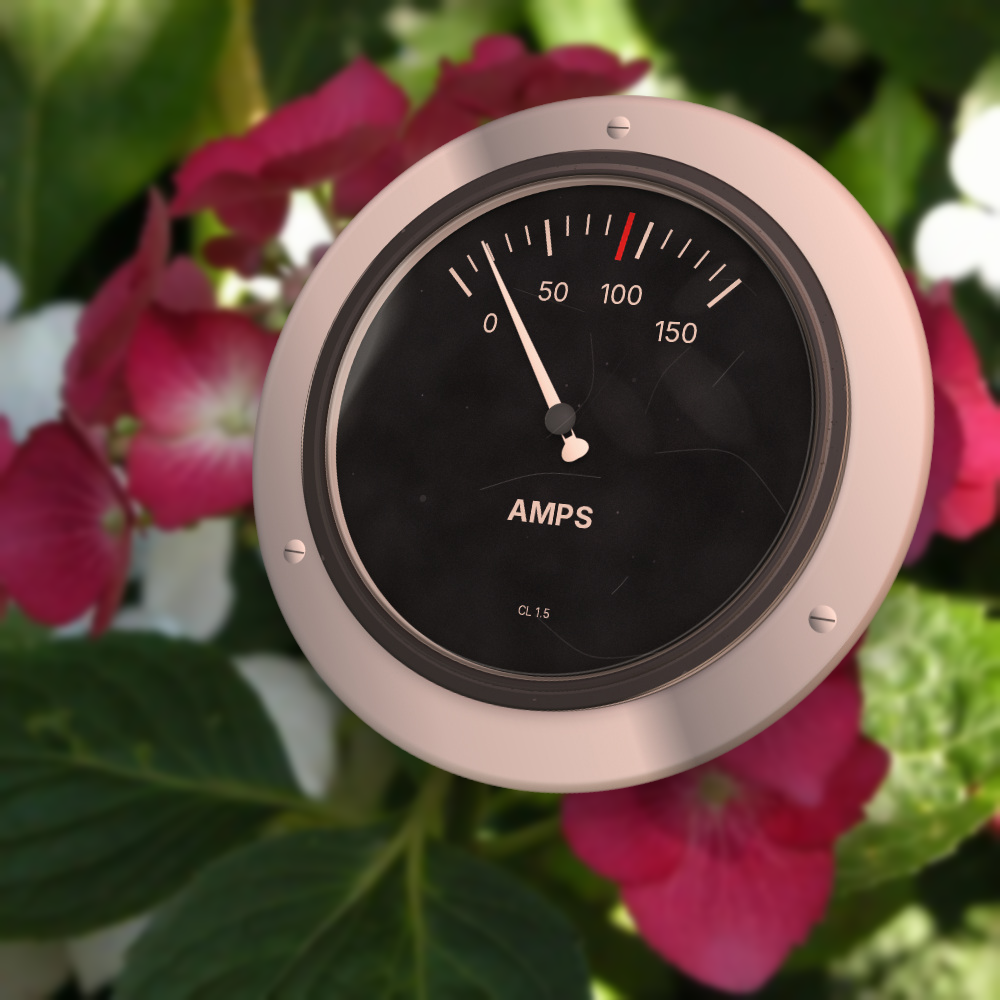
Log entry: {"value": 20, "unit": "A"}
